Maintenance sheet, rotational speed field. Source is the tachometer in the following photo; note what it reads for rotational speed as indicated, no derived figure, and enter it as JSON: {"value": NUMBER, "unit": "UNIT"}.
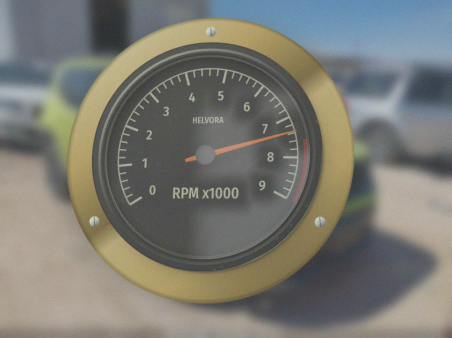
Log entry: {"value": 7400, "unit": "rpm"}
